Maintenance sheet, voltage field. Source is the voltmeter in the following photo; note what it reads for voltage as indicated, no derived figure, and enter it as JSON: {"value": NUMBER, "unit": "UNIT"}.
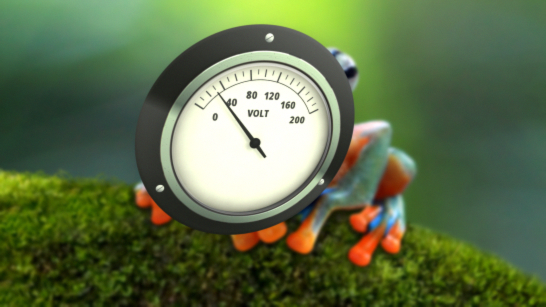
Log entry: {"value": 30, "unit": "V"}
